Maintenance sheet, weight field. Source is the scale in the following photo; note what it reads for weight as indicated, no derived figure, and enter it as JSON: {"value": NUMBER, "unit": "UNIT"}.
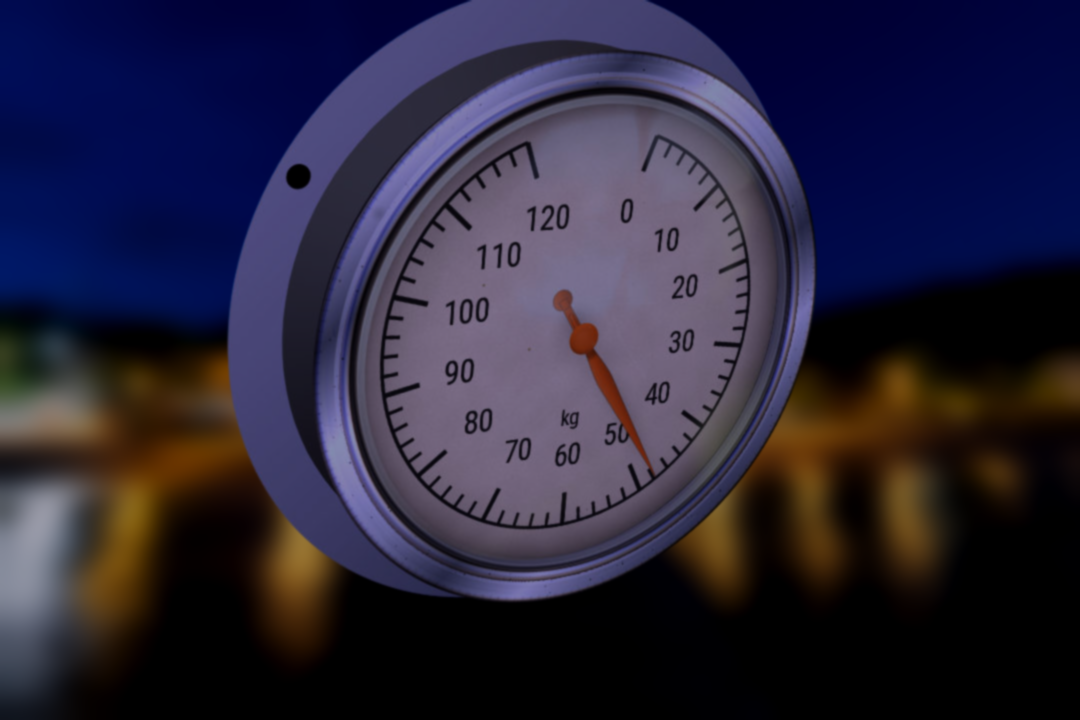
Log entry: {"value": 48, "unit": "kg"}
